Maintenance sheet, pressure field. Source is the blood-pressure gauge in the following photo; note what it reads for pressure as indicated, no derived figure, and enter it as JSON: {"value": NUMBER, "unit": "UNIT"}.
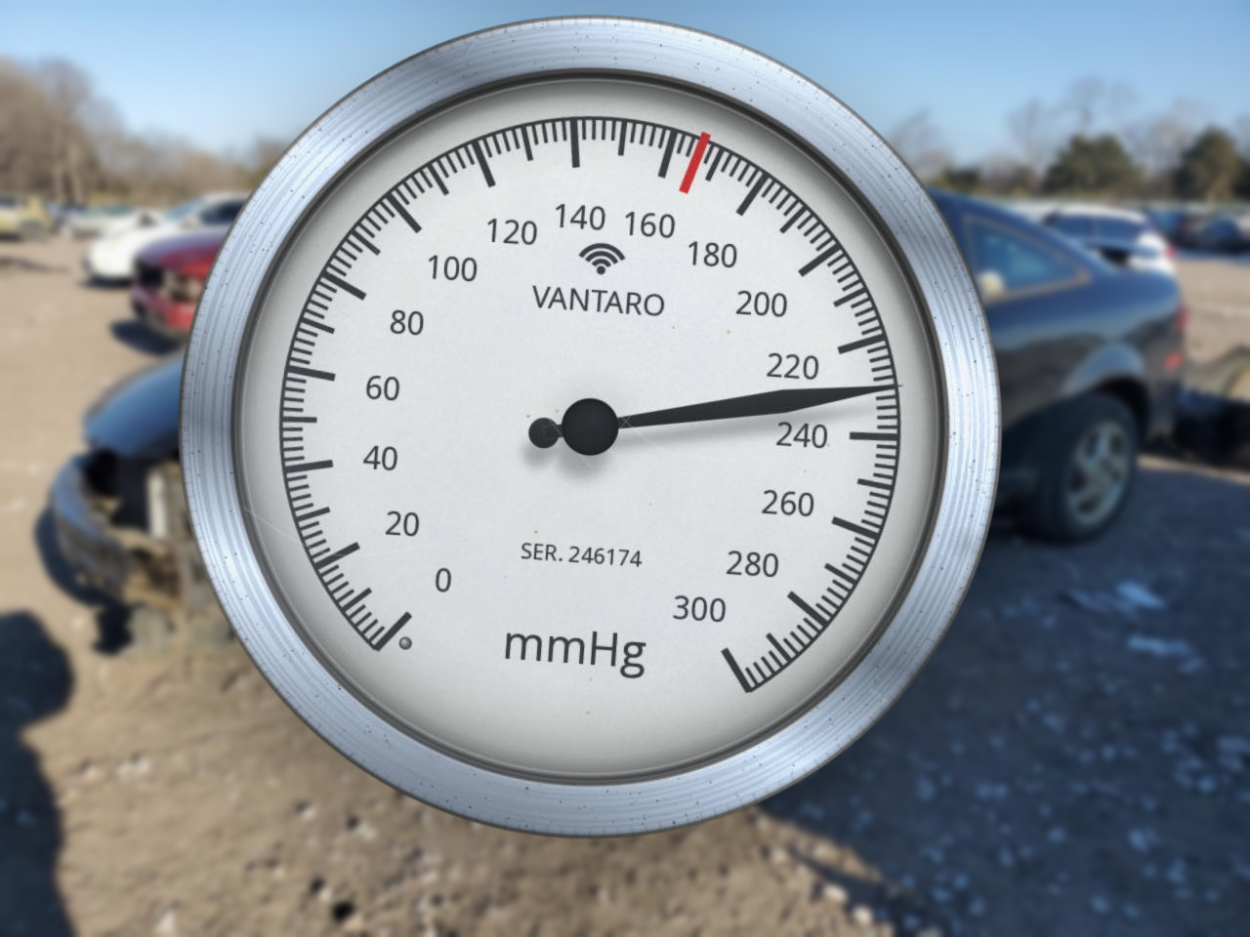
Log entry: {"value": 230, "unit": "mmHg"}
